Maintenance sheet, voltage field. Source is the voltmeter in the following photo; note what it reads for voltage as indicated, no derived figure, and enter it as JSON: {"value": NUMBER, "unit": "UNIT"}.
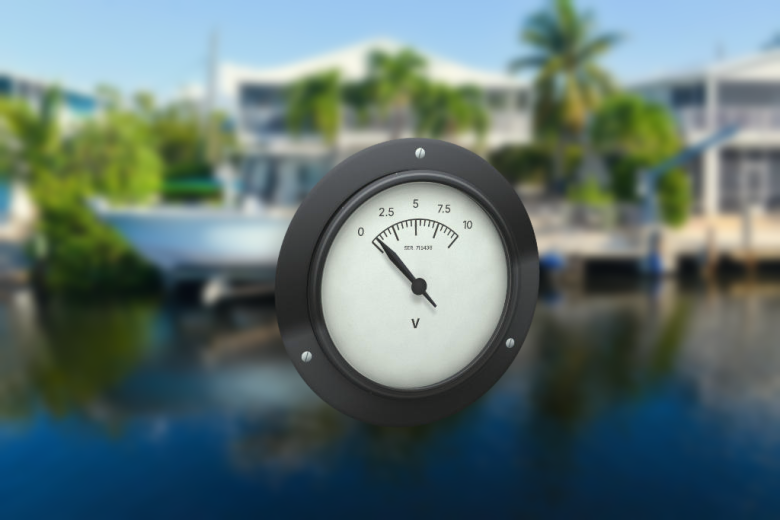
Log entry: {"value": 0.5, "unit": "V"}
